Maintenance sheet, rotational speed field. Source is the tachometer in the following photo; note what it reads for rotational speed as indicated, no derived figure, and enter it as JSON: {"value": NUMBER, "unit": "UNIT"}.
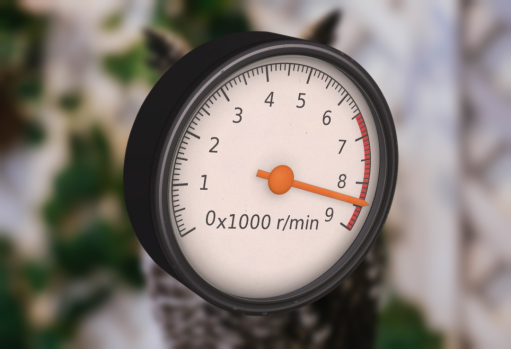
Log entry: {"value": 8400, "unit": "rpm"}
